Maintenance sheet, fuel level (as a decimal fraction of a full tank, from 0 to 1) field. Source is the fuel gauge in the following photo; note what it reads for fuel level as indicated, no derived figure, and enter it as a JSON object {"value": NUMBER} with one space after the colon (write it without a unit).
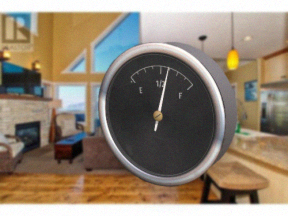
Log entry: {"value": 0.625}
